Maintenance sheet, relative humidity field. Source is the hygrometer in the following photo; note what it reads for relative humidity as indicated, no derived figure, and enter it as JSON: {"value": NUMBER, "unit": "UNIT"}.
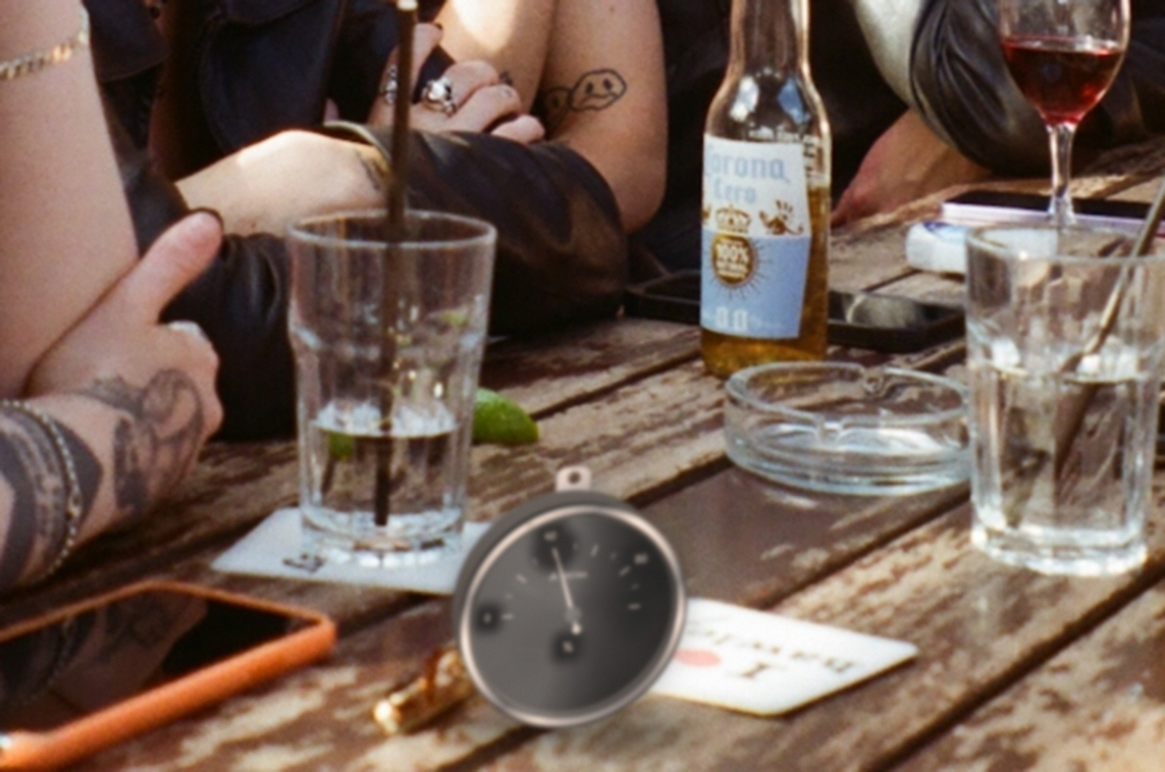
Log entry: {"value": 40, "unit": "%"}
